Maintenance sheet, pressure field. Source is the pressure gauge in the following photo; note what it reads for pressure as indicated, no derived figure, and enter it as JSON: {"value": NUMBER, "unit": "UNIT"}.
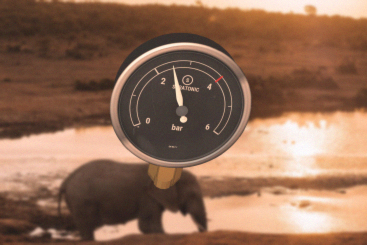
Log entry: {"value": 2.5, "unit": "bar"}
